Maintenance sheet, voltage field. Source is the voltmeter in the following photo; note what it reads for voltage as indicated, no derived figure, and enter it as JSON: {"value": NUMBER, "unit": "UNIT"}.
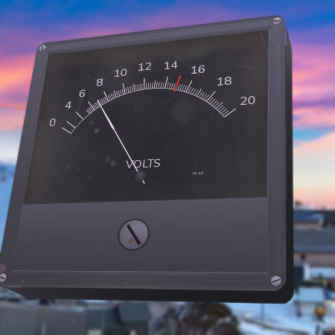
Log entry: {"value": 7, "unit": "V"}
